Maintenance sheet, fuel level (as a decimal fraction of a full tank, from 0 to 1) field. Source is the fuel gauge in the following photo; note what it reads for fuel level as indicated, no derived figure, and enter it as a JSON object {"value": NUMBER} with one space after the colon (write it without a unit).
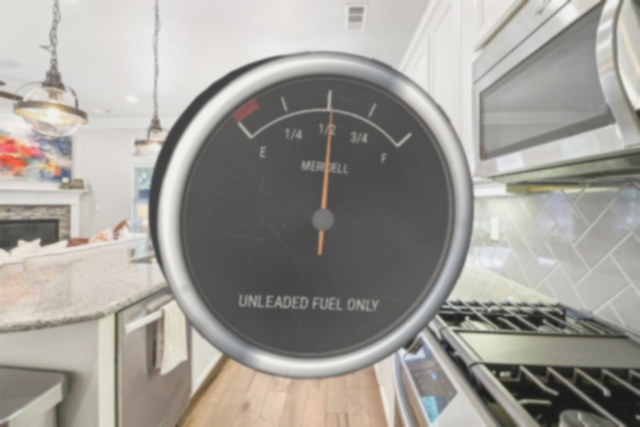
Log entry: {"value": 0.5}
